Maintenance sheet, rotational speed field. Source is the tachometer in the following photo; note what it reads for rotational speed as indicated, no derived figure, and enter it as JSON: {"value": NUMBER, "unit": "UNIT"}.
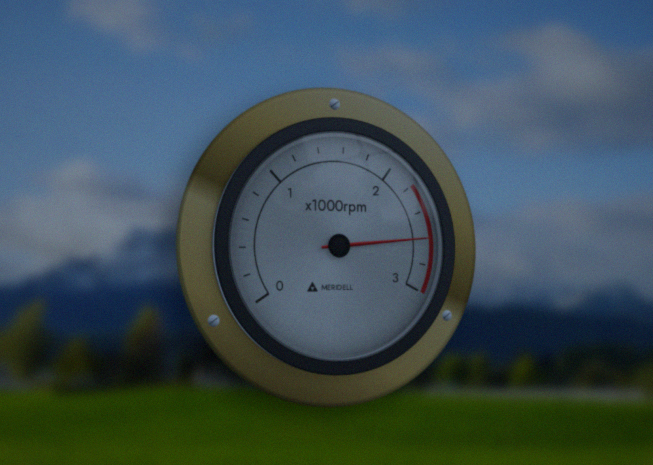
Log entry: {"value": 2600, "unit": "rpm"}
